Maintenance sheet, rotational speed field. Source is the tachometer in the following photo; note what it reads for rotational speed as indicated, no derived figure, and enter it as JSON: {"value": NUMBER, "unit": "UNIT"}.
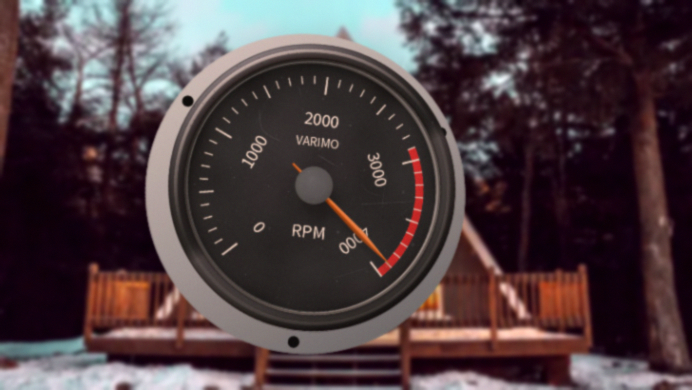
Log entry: {"value": 3900, "unit": "rpm"}
